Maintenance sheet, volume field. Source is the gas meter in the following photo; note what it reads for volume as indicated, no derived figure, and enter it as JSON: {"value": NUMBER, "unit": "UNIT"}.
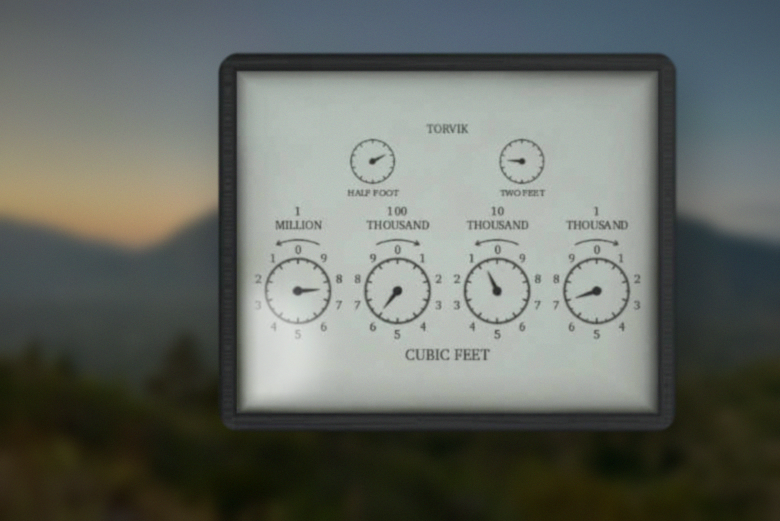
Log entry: {"value": 760700, "unit": "ft³"}
